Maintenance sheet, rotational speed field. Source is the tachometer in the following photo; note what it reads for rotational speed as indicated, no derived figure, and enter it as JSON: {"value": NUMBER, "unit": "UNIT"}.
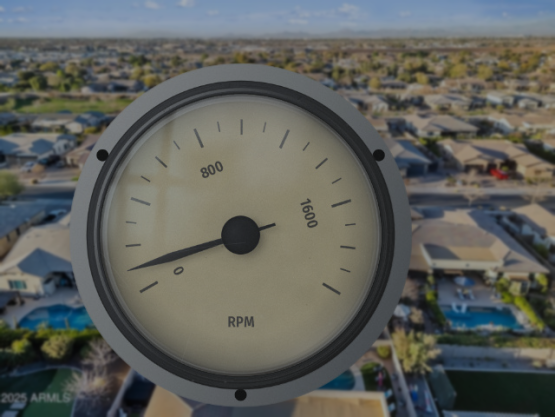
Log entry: {"value": 100, "unit": "rpm"}
